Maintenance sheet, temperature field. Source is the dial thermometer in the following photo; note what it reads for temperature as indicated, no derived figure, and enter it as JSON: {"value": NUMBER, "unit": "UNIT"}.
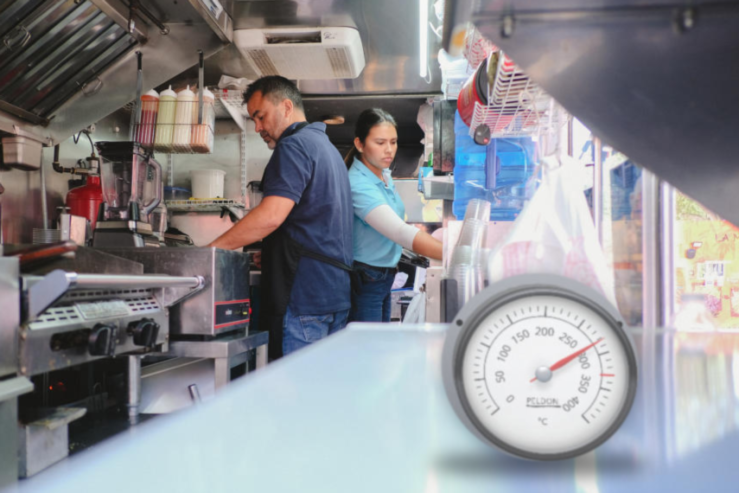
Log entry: {"value": 280, "unit": "°C"}
